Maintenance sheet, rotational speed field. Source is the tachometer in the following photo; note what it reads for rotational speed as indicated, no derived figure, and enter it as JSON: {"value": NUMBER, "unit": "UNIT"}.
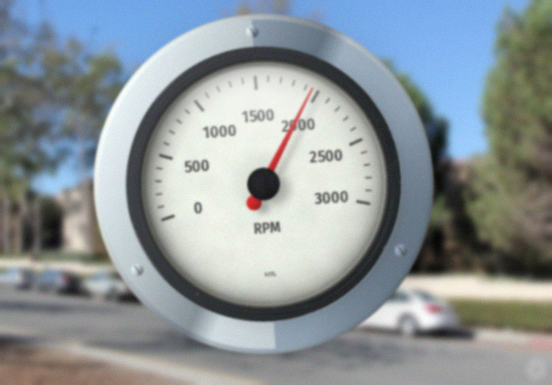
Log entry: {"value": 1950, "unit": "rpm"}
